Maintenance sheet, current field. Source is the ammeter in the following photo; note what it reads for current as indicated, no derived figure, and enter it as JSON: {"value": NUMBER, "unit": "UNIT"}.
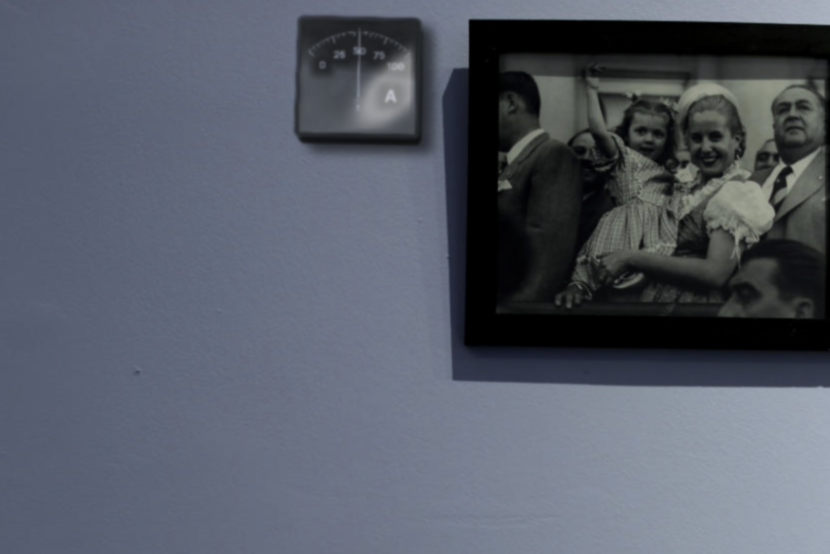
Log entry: {"value": 50, "unit": "A"}
